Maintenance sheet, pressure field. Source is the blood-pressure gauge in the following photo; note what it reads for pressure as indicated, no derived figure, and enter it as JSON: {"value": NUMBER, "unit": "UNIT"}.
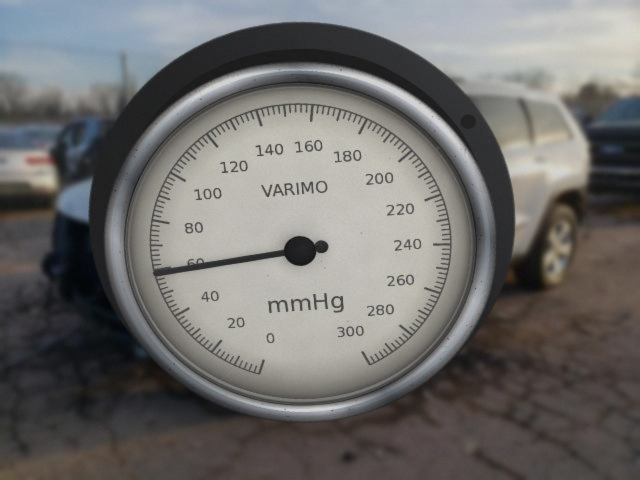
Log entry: {"value": 60, "unit": "mmHg"}
